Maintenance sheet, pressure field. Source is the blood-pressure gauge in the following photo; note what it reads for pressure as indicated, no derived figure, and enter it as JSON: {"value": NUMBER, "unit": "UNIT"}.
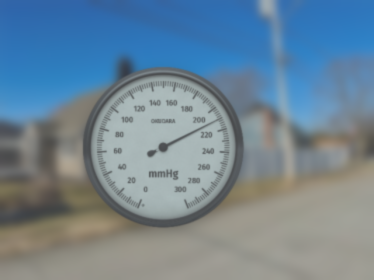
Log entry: {"value": 210, "unit": "mmHg"}
